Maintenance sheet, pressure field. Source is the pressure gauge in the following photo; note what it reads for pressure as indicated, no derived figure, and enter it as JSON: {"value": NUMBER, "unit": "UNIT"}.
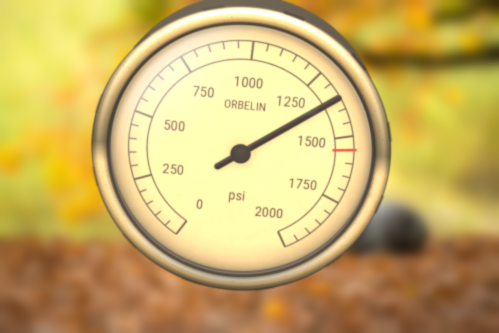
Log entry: {"value": 1350, "unit": "psi"}
